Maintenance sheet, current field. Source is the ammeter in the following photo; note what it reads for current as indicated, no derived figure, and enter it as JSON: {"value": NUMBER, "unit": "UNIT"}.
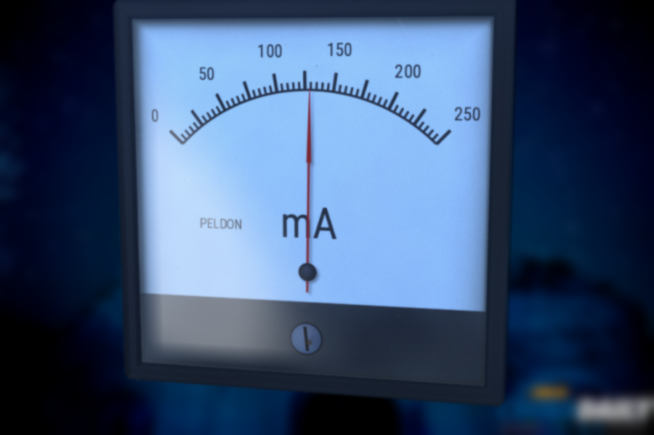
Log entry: {"value": 130, "unit": "mA"}
